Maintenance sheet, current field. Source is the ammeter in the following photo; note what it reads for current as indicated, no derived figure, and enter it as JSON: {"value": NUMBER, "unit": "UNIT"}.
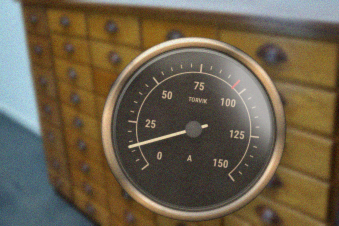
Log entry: {"value": 12.5, "unit": "A"}
